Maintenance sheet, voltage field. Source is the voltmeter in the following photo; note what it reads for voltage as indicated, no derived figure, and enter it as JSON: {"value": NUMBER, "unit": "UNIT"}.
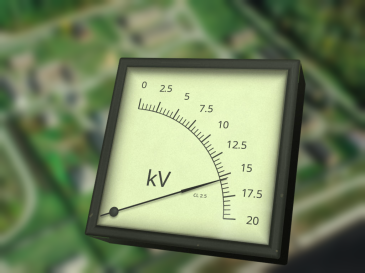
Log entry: {"value": 15.5, "unit": "kV"}
